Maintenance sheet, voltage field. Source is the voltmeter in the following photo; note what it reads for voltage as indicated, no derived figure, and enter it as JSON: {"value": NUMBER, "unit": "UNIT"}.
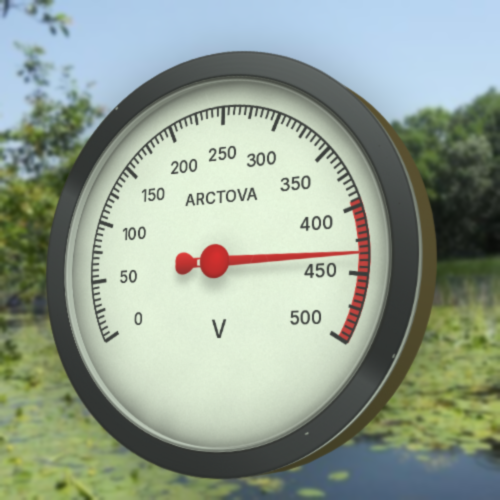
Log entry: {"value": 435, "unit": "V"}
